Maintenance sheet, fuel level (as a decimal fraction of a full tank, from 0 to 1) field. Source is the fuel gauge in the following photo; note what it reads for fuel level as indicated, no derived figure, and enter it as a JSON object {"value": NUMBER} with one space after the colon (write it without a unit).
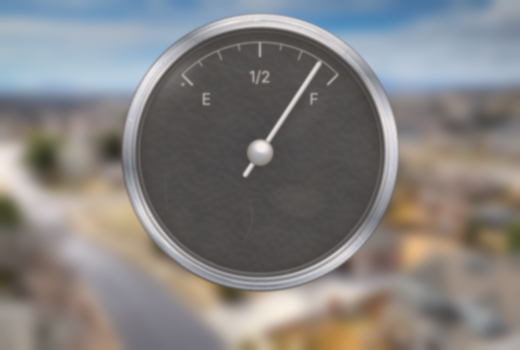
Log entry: {"value": 0.875}
